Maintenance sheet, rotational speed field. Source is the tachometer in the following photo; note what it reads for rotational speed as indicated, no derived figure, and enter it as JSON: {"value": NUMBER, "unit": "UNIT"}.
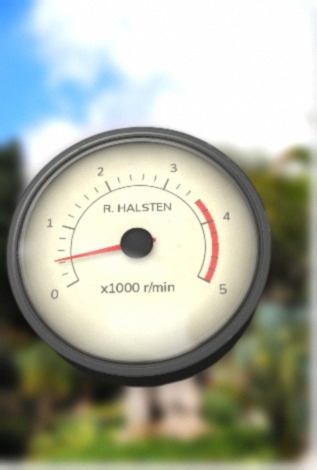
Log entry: {"value": 400, "unit": "rpm"}
